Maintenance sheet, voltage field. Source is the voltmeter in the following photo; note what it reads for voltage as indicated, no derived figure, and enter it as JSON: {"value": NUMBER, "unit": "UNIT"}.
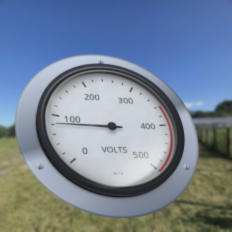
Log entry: {"value": 80, "unit": "V"}
